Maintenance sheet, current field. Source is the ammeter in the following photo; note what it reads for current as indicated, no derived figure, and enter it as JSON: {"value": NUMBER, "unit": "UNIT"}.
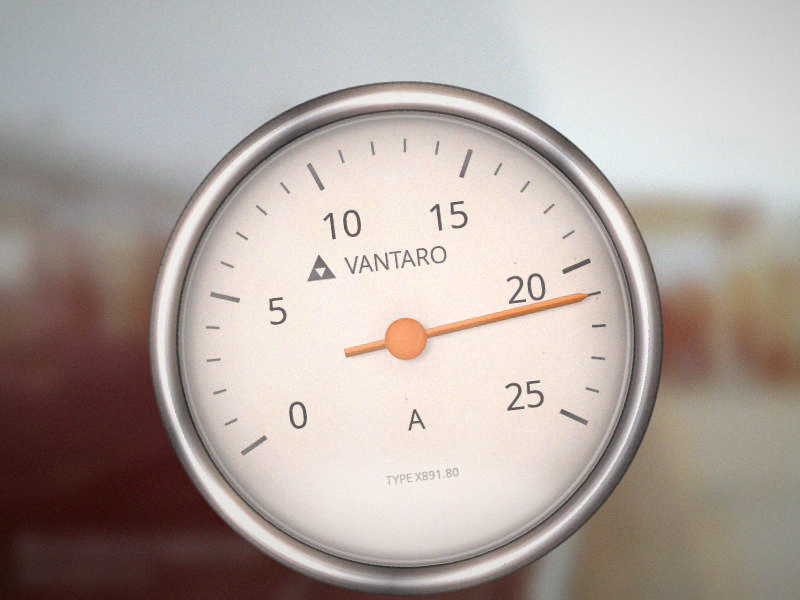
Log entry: {"value": 21, "unit": "A"}
